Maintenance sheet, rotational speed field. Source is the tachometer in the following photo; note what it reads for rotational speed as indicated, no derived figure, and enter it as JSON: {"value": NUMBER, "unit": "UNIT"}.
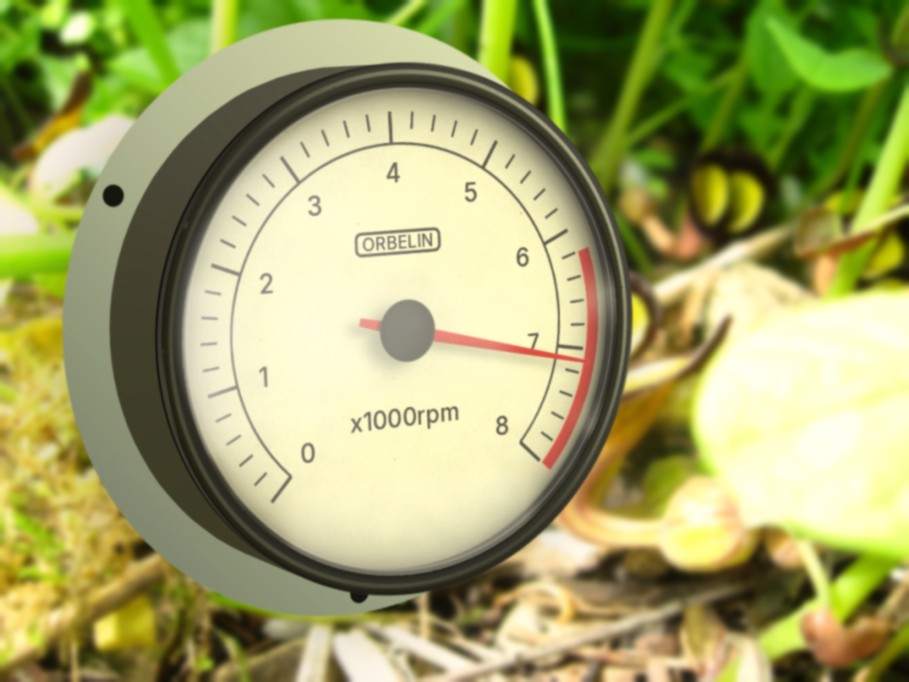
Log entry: {"value": 7100, "unit": "rpm"}
